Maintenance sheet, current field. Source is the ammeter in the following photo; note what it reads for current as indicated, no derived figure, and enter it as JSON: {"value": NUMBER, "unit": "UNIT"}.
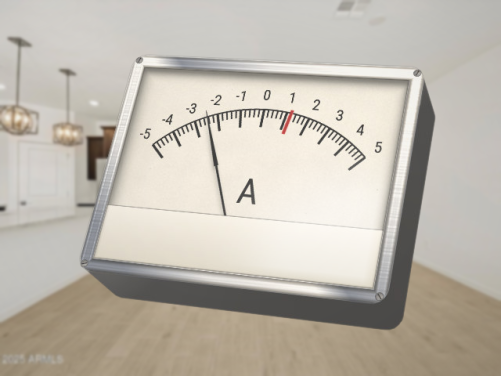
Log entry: {"value": -2.4, "unit": "A"}
